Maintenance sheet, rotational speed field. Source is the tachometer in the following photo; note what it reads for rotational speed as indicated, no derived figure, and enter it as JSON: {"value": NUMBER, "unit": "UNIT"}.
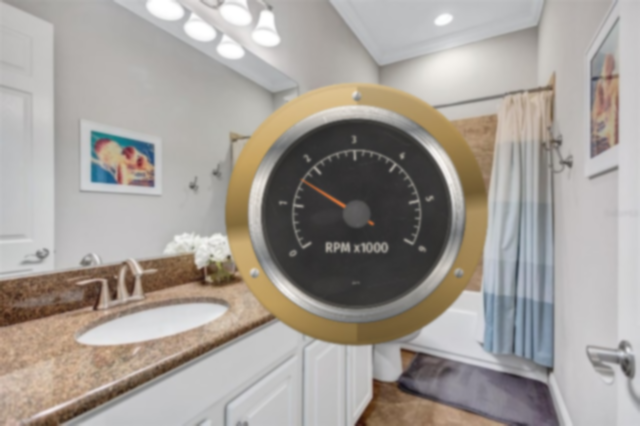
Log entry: {"value": 1600, "unit": "rpm"}
